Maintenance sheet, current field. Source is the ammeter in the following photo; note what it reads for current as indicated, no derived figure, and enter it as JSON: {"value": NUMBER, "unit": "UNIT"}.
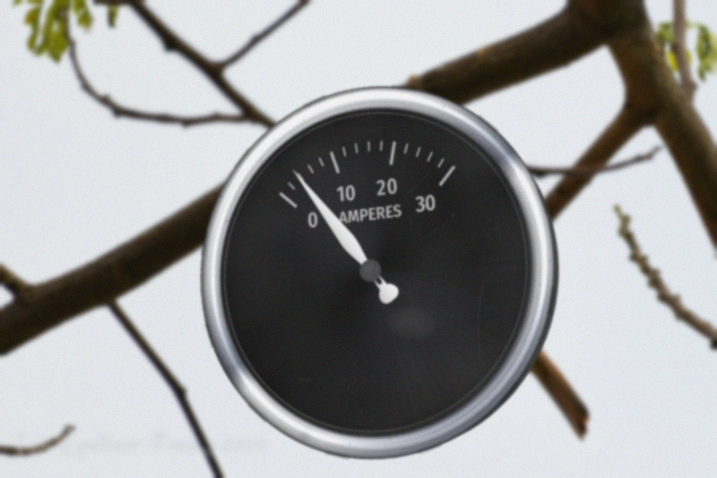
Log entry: {"value": 4, "unit": "A"}
